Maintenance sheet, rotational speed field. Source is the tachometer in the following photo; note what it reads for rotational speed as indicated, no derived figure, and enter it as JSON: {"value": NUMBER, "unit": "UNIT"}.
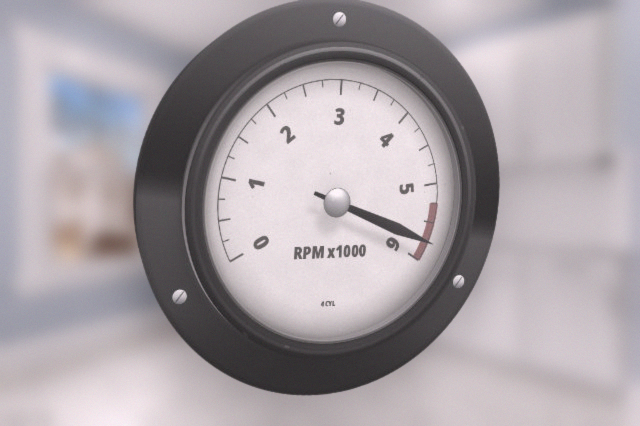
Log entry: {"value": 5750, "unit": "rpm"}
